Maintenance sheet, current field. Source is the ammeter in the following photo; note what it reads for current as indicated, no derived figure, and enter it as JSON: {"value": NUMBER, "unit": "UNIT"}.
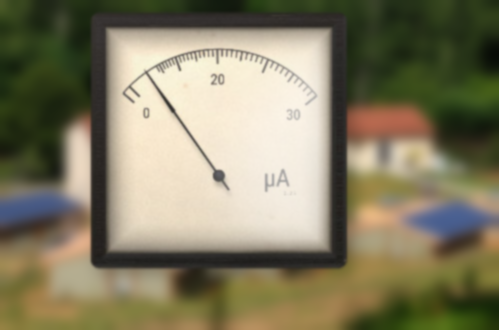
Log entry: {"value": 10, "unit": "µA"}
